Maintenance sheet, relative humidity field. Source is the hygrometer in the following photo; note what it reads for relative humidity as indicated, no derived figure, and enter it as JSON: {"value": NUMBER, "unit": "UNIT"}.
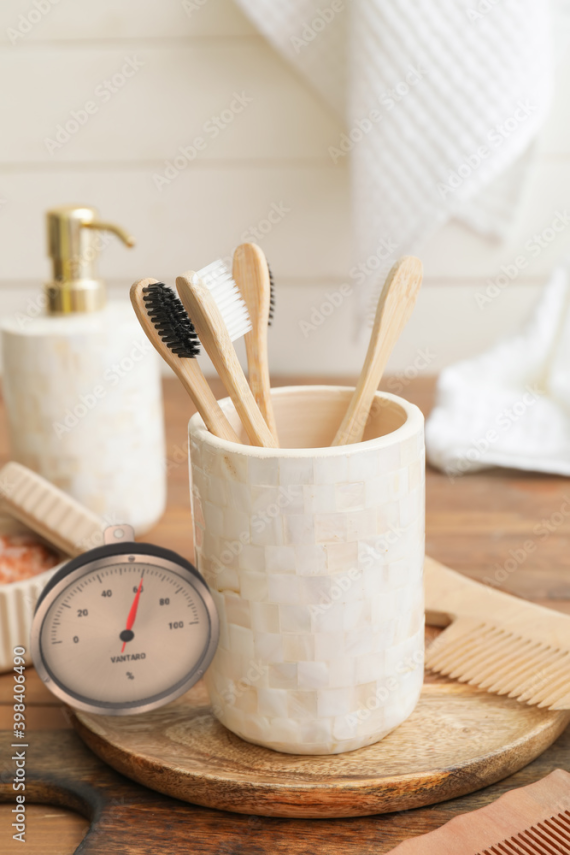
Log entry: {"value": 60, "unit": "%"}
